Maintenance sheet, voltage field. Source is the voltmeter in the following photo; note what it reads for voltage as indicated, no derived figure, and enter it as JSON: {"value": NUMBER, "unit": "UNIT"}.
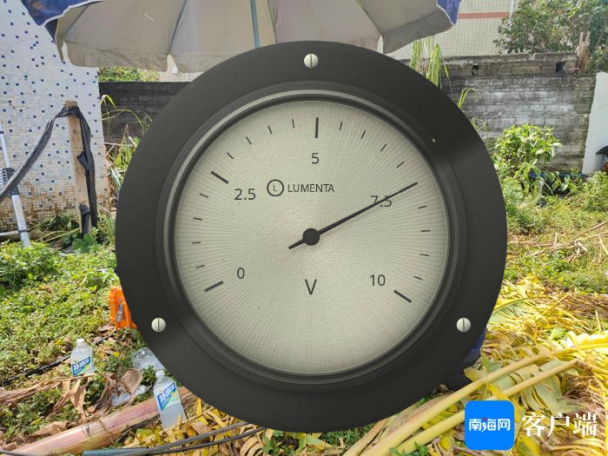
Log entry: {"value": 7.5, "unit": "V"}
